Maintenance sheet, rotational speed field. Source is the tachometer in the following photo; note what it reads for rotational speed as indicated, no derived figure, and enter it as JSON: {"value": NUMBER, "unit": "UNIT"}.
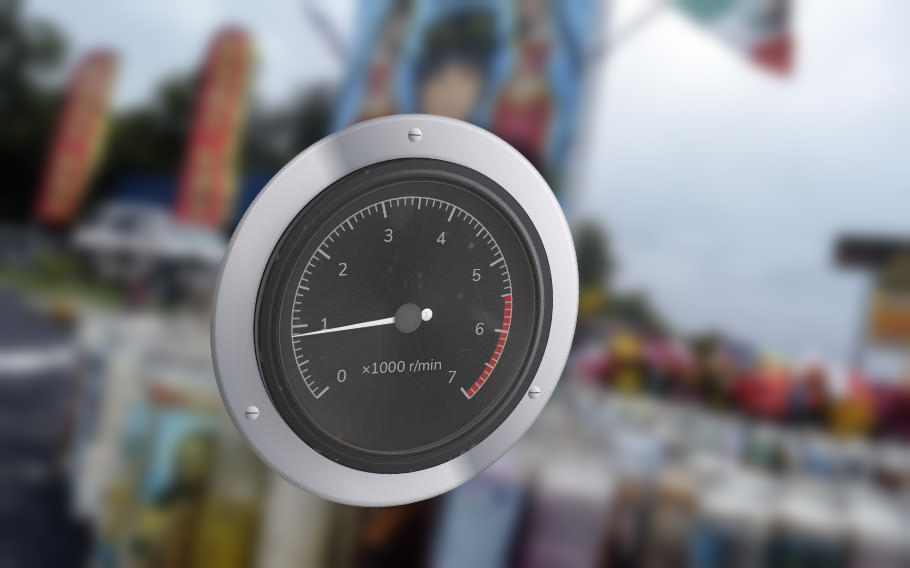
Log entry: {"value": 900, "unit": "rpm"}
